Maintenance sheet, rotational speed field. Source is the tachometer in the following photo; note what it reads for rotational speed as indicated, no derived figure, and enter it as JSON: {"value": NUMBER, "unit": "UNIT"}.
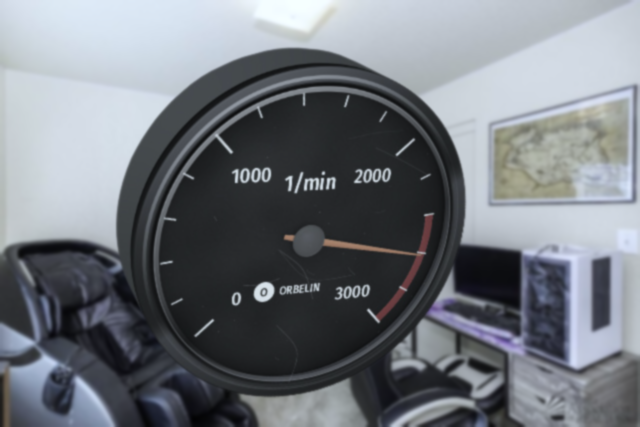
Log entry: {"value": 2600, "unit": "rpm"}
